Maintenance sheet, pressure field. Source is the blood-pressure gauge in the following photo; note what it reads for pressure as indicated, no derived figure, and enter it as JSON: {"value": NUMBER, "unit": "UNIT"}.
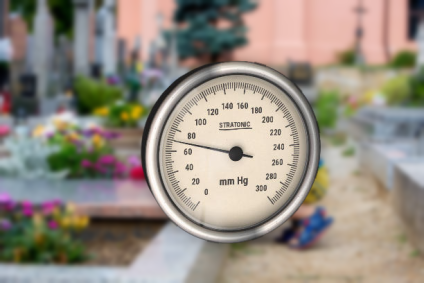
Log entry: {"value": 70, "unit": "mmHg"}
